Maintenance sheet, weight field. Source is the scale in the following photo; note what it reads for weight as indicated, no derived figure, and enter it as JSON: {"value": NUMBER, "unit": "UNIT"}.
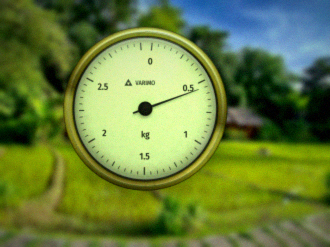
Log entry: {"value": 0.55, "unit": "kg"}
